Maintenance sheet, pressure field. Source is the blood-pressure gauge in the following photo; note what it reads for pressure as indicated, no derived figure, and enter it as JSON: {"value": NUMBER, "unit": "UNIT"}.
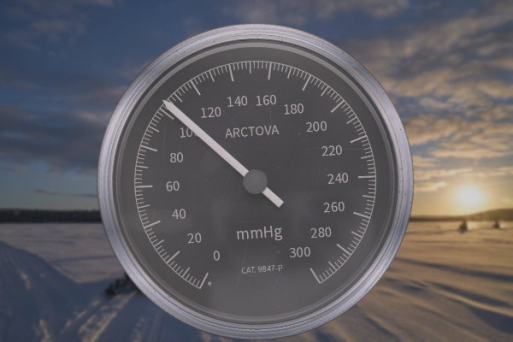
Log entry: {"value": 104, "unit": "mmHg"}
